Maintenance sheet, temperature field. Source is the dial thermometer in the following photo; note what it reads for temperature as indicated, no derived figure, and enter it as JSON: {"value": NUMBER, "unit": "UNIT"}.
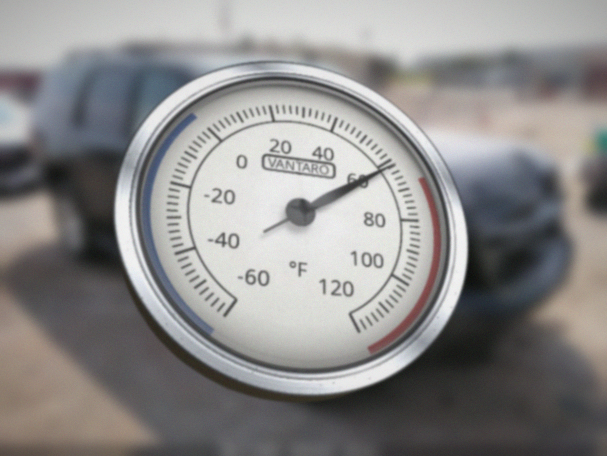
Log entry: {"value": 62, "unit": "°F"}
